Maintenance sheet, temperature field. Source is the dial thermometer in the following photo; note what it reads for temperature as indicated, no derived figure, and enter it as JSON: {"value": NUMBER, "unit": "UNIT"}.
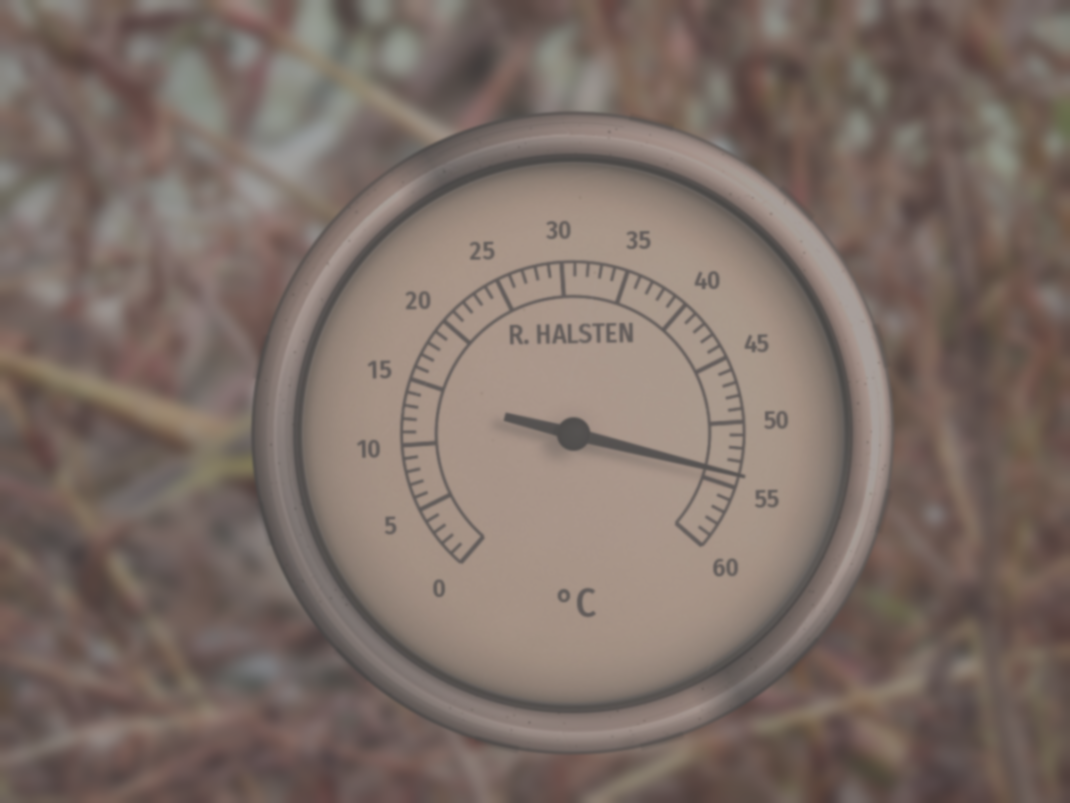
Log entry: {"value": 54, "unit": "°C"}
